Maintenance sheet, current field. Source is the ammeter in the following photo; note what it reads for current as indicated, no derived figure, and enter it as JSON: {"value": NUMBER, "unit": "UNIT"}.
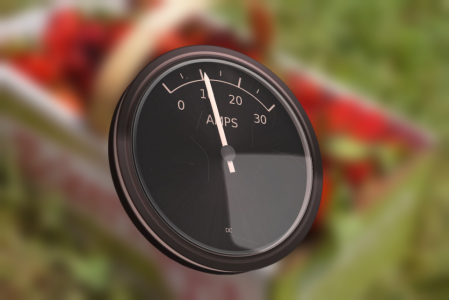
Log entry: {"value": 10, "unit": "A"}
